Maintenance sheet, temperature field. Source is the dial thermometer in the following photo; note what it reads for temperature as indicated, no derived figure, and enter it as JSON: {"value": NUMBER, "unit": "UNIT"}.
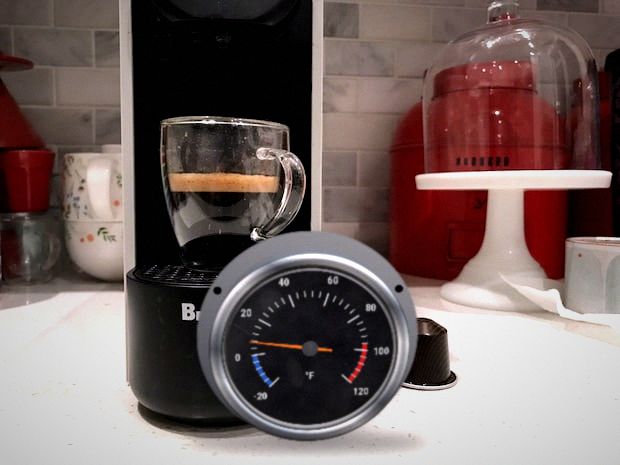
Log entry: {"value": 8, "unit": "°F"}
